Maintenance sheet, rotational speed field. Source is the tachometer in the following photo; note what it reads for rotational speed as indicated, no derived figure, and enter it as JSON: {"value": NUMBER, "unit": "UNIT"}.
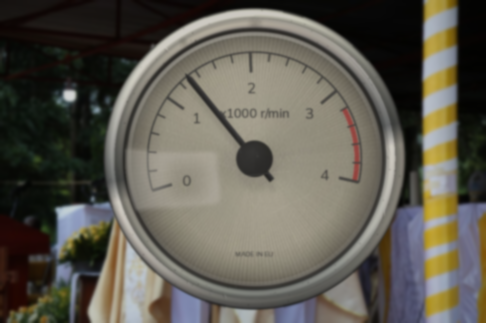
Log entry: {"value": 1300, "unit": "rpm"}
